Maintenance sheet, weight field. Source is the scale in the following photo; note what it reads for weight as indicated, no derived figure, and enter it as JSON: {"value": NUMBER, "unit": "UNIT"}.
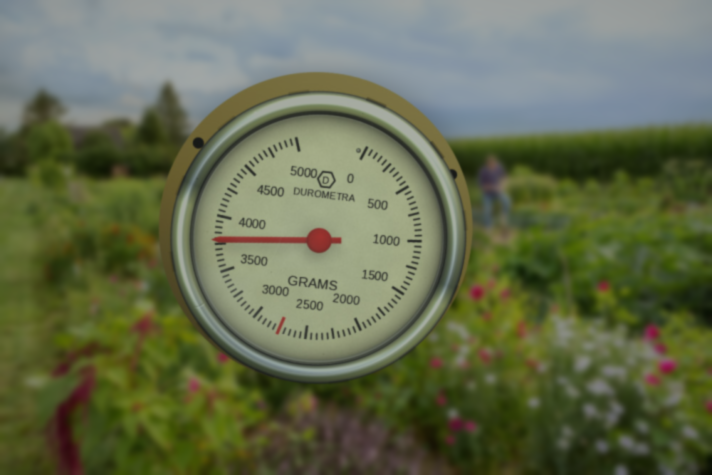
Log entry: {"value": 3800, "unit": "g"}
